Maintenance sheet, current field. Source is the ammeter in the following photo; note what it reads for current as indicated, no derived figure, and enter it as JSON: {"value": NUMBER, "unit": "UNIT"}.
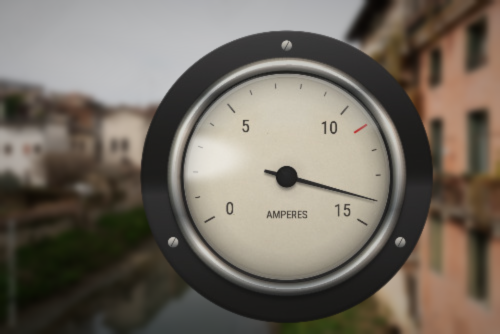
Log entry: {"value": 14, "unit": "A"}
